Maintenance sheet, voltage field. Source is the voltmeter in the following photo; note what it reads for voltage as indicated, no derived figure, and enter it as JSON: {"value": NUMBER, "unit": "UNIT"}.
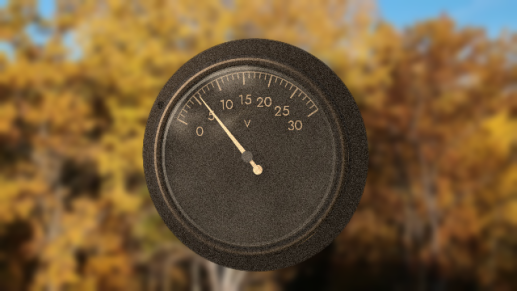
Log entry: {"value": 6, "unit": "V"}
